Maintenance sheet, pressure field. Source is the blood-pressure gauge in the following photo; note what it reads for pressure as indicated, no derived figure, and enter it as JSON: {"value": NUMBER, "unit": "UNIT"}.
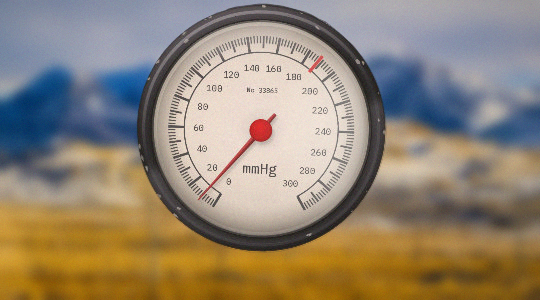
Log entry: {"value": 10, "unit": "mmHg"}
